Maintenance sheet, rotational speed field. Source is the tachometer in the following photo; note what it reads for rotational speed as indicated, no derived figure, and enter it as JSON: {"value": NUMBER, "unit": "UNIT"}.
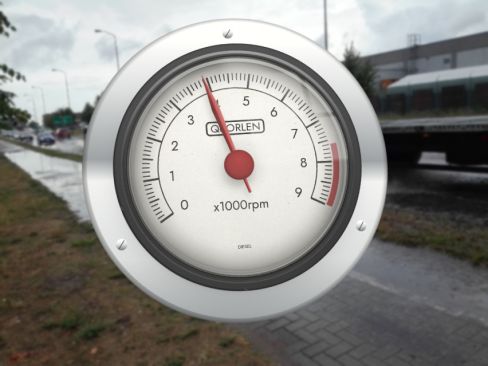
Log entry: {"value": 3900, "unit": "rpm"}
